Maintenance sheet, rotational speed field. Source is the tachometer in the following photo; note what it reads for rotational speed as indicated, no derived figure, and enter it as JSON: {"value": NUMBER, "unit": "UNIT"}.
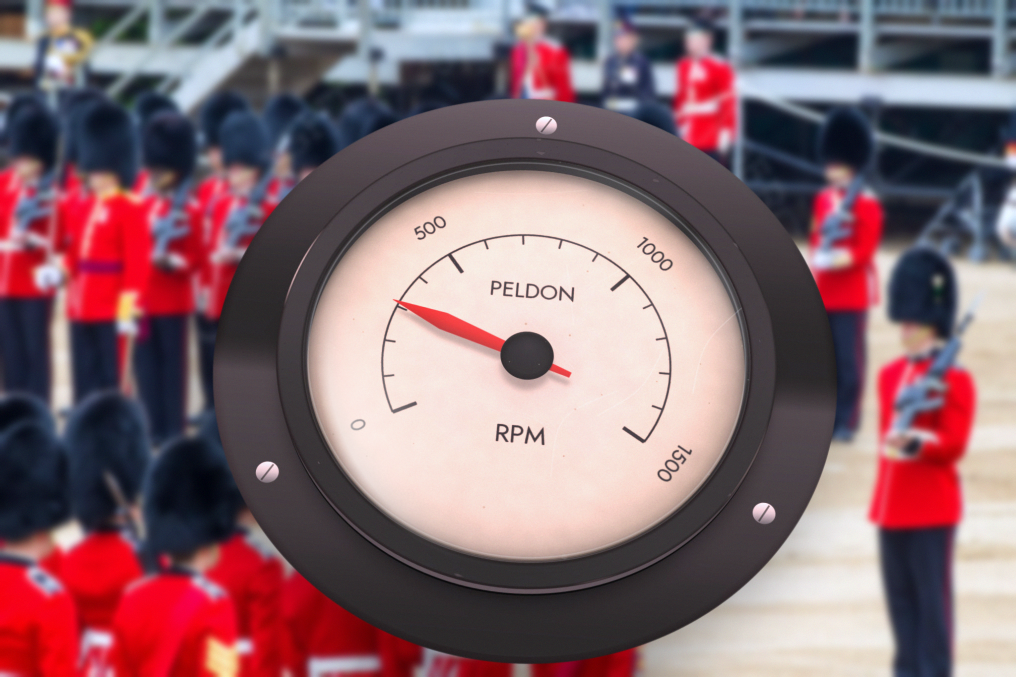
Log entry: {"value": 300, "unit": "rpm"}
